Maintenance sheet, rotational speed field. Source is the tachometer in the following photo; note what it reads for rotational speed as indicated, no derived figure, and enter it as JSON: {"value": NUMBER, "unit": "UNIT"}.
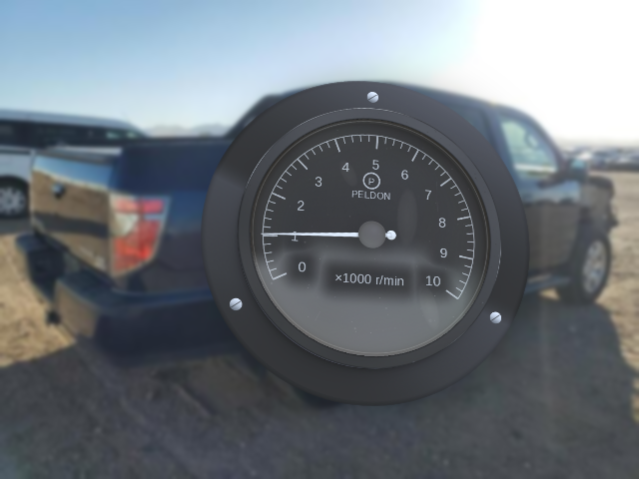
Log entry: {"value": 1000, "unit": "rpm"}
